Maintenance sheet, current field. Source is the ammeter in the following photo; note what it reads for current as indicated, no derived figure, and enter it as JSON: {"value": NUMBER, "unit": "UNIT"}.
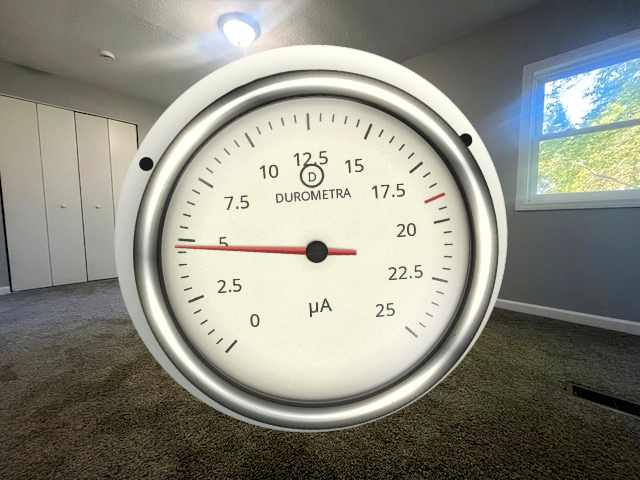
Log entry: {"value": 4.75, "unit": "µA"}
